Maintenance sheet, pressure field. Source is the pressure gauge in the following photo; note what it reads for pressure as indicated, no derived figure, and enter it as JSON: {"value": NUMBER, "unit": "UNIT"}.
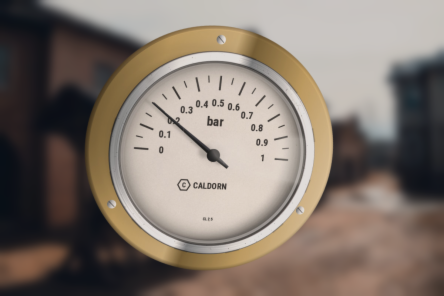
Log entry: {"value": 0.2, "unit": "bar"}
